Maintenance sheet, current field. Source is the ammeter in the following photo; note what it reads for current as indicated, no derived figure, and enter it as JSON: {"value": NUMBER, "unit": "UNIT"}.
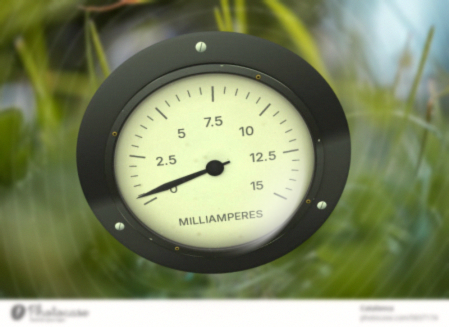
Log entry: {"value": 0.5, "unit": "mA"}
